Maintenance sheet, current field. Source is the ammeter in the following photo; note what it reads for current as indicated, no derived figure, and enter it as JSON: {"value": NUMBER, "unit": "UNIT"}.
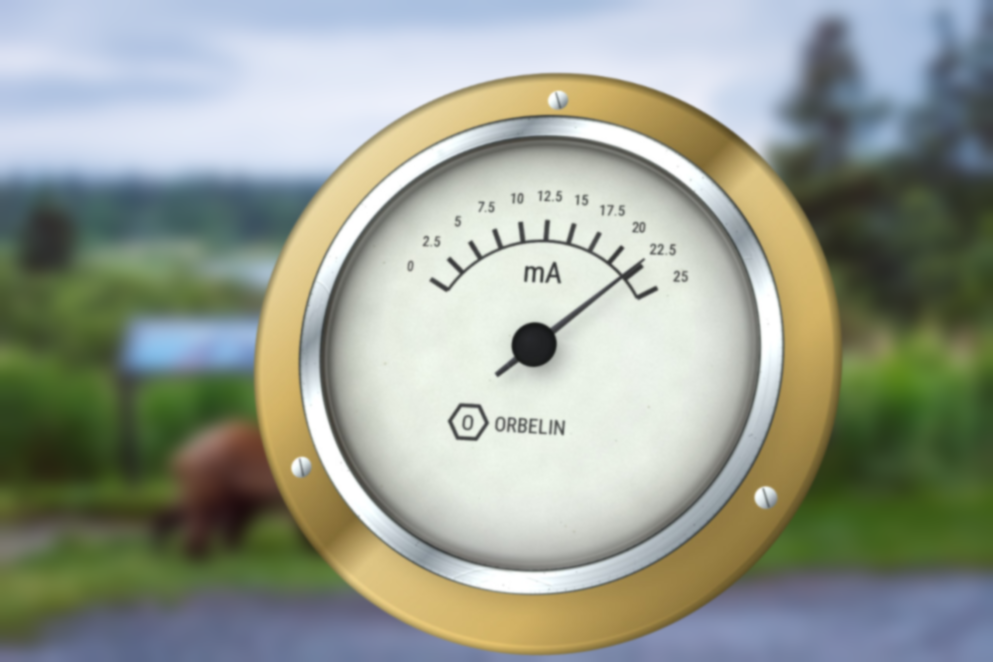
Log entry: {"value": 22.5, "unit": "mA"}
